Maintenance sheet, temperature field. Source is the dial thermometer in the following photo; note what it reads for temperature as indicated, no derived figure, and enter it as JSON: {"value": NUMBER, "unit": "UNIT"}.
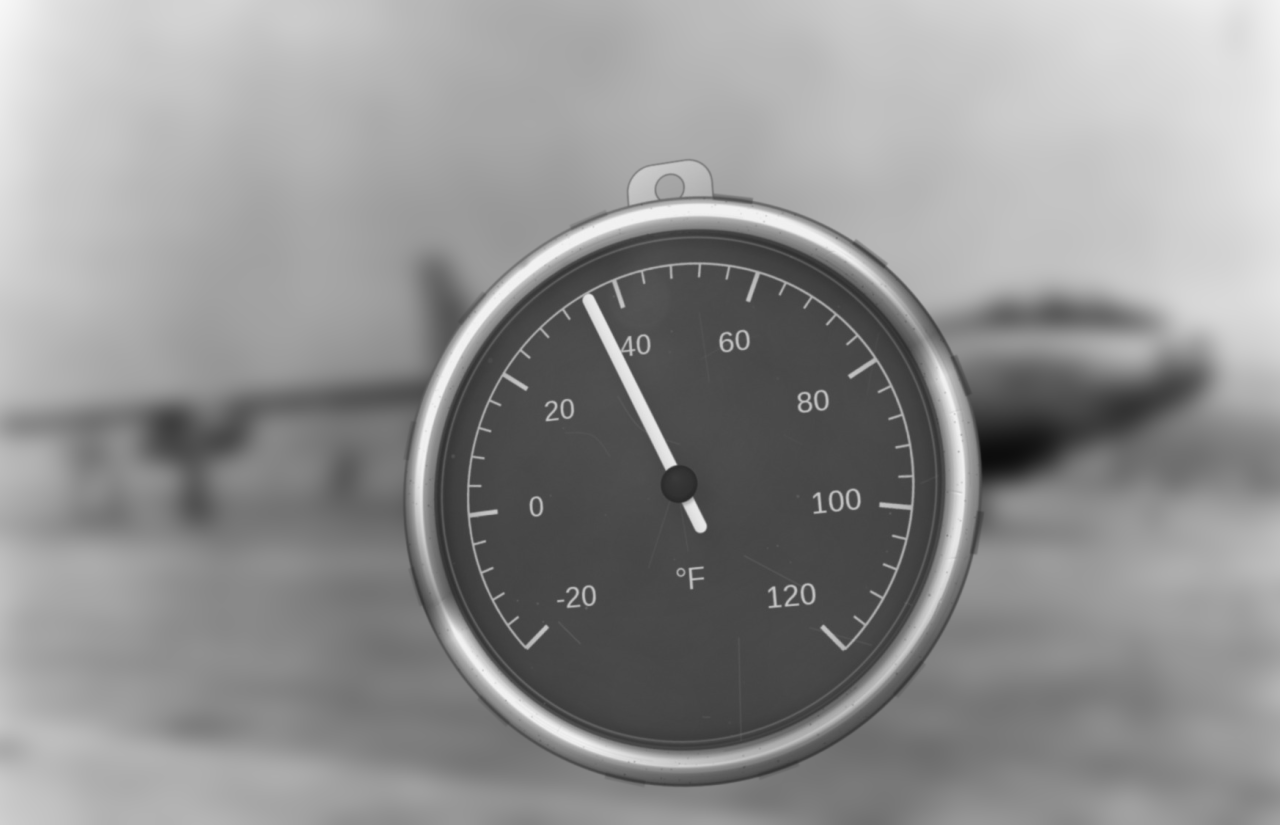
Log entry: {"value": 36, "unit": "°F"}
